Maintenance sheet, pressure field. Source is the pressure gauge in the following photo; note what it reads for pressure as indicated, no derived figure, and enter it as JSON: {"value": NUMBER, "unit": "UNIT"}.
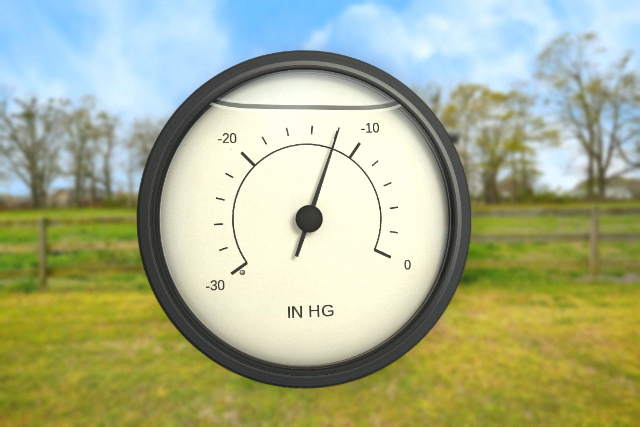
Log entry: {"value": -12, "unit": "inHg"}
